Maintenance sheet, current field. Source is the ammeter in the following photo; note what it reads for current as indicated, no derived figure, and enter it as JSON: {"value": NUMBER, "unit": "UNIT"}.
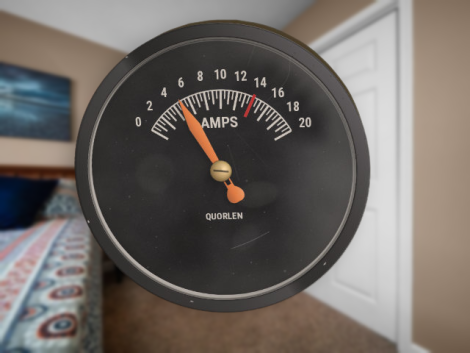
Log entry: {"value": 5, "unit": "A"}
